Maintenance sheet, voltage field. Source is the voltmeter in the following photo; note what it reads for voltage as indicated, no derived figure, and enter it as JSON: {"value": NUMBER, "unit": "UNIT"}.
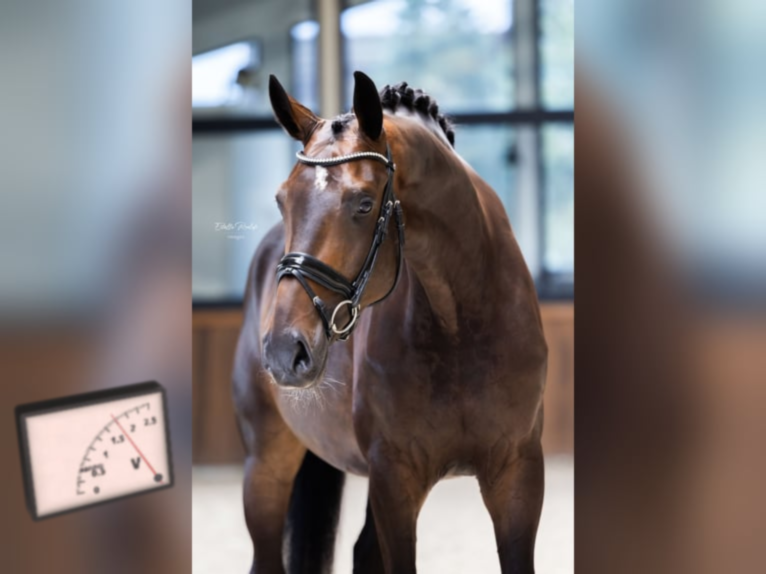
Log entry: {"value": 1.75, "unit": "V"}
